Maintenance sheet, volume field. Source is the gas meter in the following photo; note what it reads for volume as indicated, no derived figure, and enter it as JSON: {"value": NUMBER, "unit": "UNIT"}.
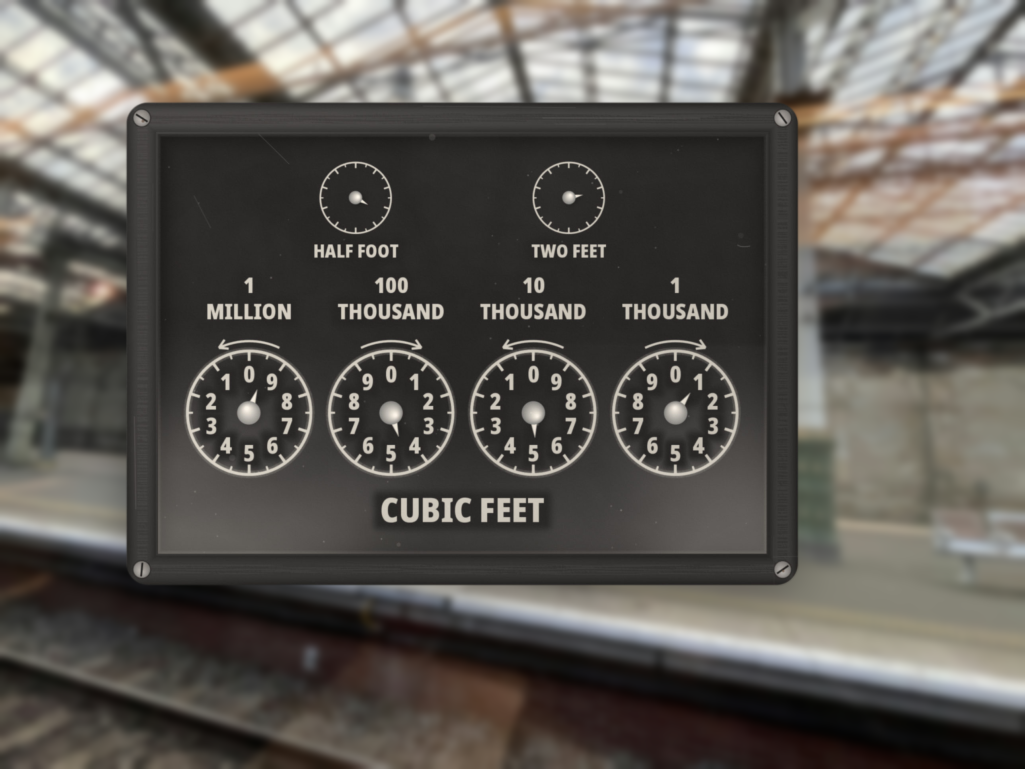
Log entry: {"value": 945100, "unit": "ft³"}
